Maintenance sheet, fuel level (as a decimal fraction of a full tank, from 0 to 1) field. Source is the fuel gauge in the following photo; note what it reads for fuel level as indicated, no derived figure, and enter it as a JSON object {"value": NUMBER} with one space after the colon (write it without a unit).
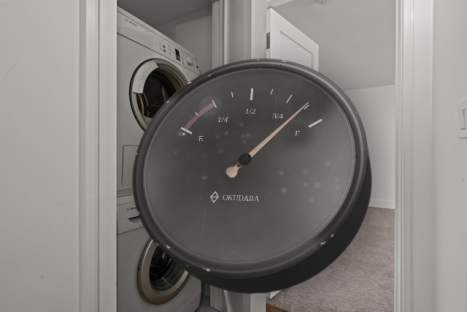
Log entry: {"value": 0.875}
